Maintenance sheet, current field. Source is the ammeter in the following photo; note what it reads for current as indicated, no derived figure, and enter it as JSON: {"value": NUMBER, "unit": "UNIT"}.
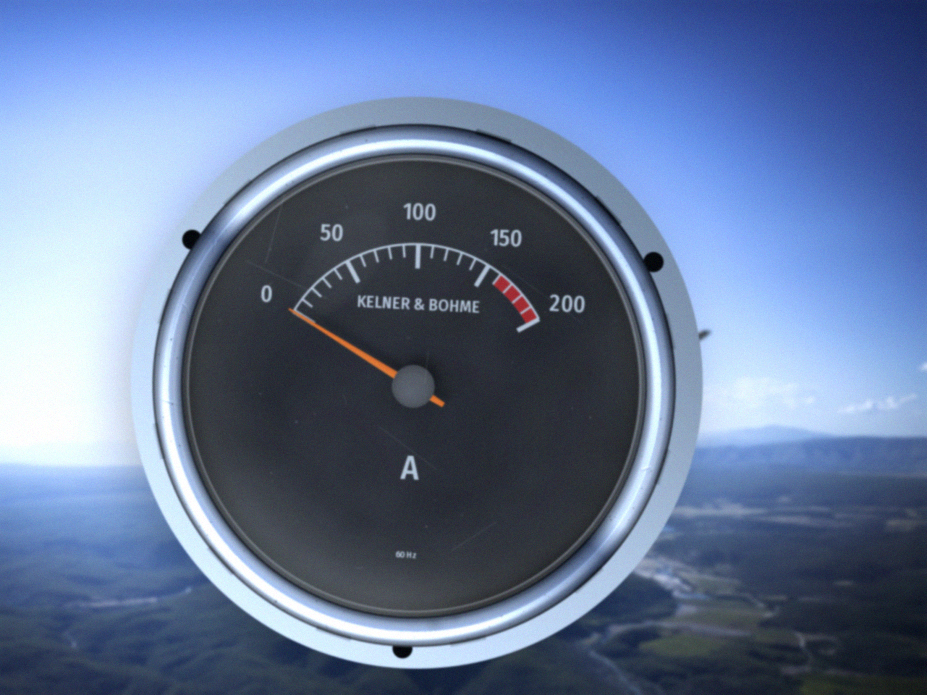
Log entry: {"value": 0, "unit": "A"}
